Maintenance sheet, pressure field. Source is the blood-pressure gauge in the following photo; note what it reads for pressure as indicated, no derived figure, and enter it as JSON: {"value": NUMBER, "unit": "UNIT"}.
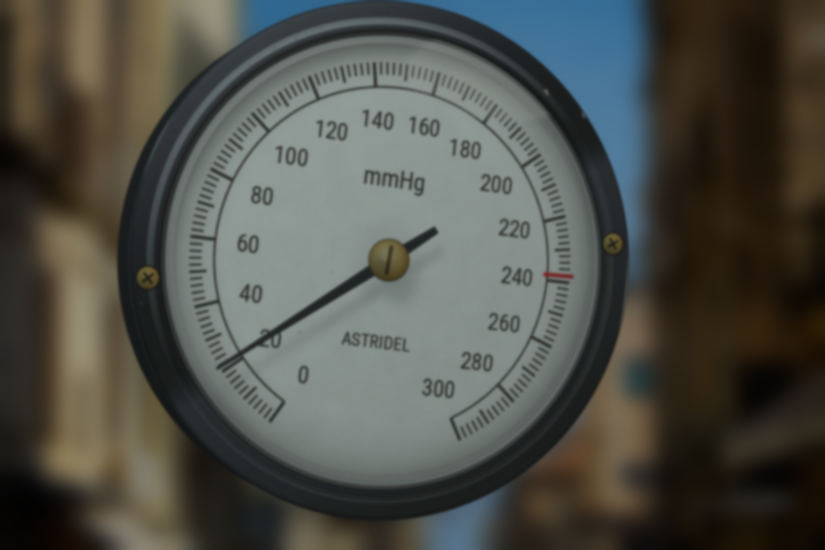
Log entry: {"value": 22, "unit": "mmHg"}
